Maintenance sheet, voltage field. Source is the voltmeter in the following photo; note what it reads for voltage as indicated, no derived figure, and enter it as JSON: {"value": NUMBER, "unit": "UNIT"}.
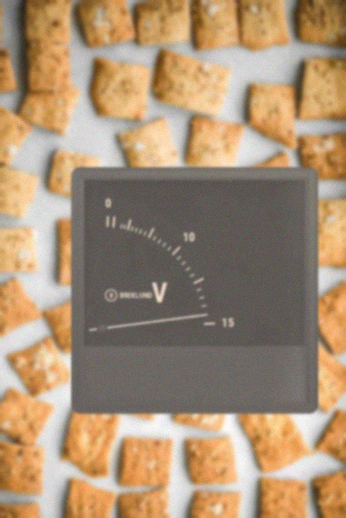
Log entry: {"value": 14.5, "unit": "V"}
